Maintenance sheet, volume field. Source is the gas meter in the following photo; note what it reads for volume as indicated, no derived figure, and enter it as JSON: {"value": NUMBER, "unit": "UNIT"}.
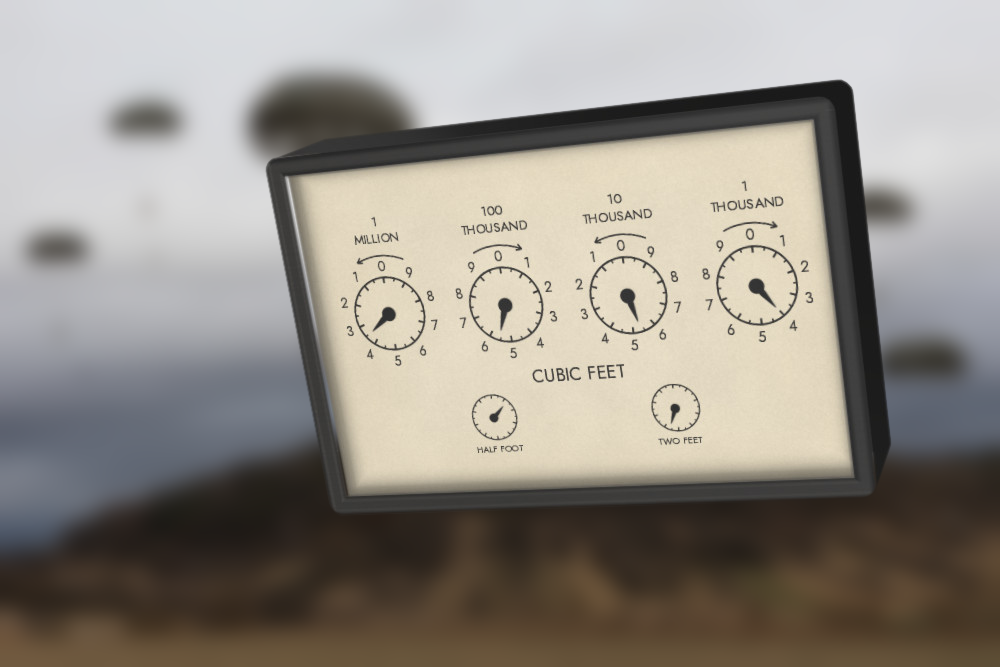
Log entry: {"value": 355400, "unit": "ft³"}
